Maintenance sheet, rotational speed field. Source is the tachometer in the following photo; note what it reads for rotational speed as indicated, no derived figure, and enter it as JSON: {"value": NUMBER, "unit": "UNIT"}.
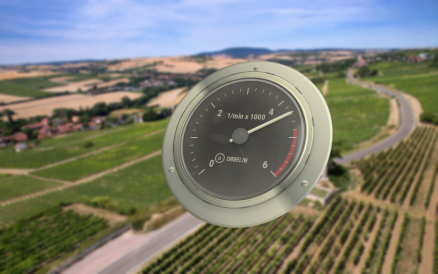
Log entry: {"value": 4400, "unit": "rpm"}
